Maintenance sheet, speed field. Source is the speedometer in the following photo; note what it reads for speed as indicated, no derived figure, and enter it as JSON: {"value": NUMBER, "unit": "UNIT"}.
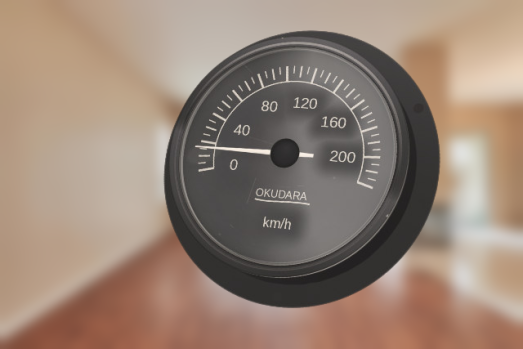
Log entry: {"value": 15, "unit": "km/h"}
